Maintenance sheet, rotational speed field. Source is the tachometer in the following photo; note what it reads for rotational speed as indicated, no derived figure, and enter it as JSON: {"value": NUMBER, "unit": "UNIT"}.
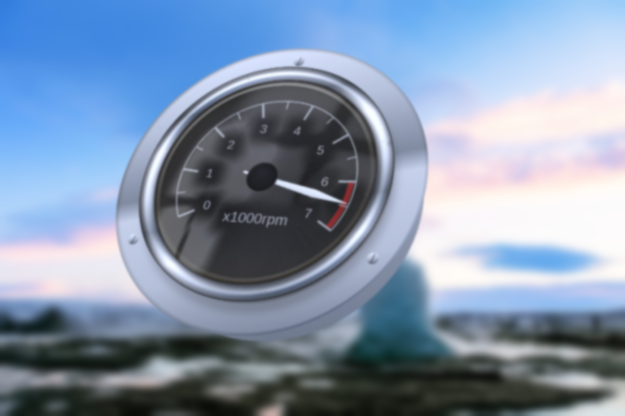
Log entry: {"value": 6500, "unit": "rpm"}
